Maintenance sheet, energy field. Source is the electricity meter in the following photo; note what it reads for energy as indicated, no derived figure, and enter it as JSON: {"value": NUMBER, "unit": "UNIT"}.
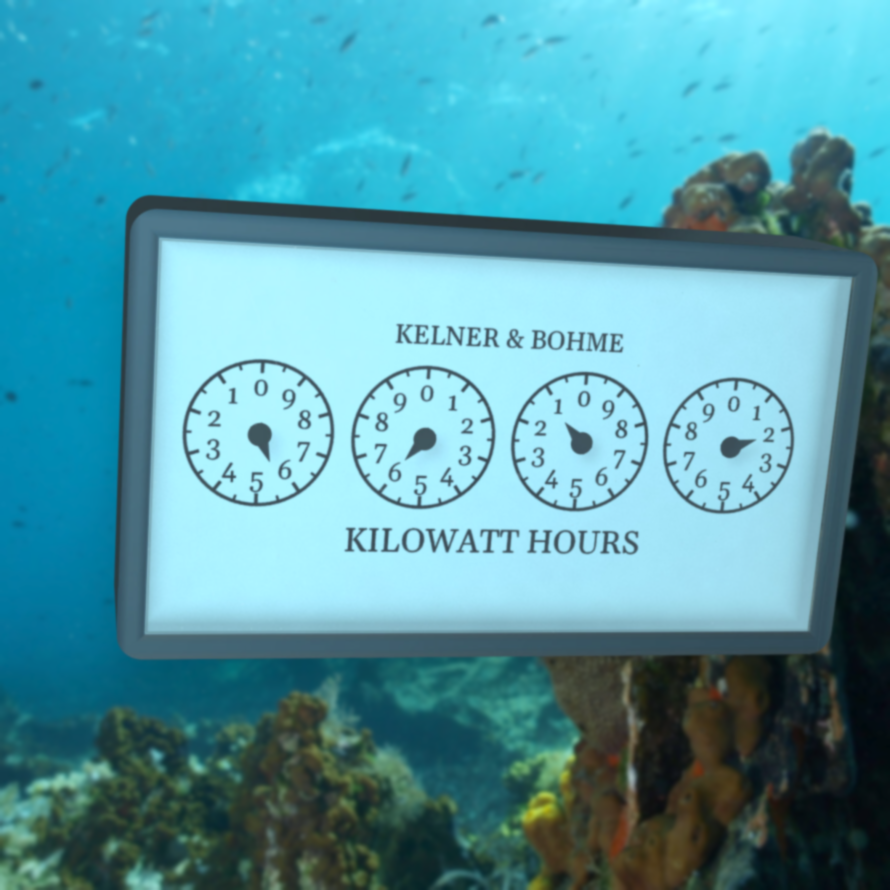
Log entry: {"value": 5612, "unit": "kWh"}
